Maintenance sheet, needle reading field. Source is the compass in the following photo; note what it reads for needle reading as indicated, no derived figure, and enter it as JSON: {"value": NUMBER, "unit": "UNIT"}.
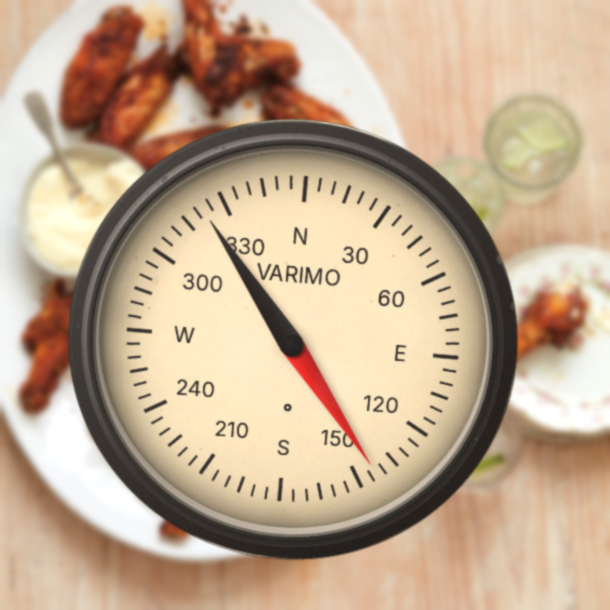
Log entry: {"value": 142.5, "unit": "°"}
